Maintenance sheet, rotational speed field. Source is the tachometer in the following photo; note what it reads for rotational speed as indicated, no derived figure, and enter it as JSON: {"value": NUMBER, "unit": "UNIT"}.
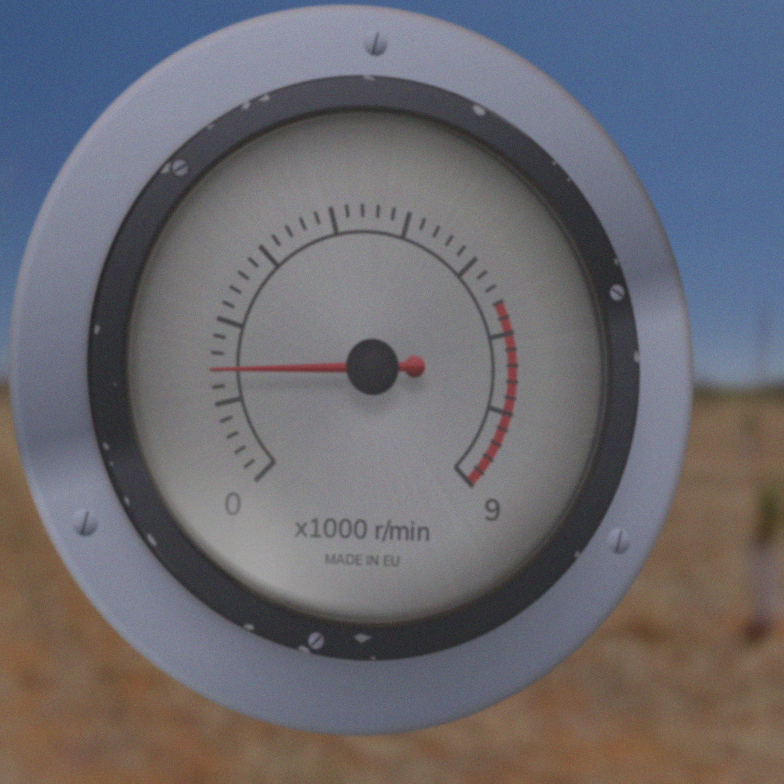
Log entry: {"value": 1400, "unit": "rpm"}
